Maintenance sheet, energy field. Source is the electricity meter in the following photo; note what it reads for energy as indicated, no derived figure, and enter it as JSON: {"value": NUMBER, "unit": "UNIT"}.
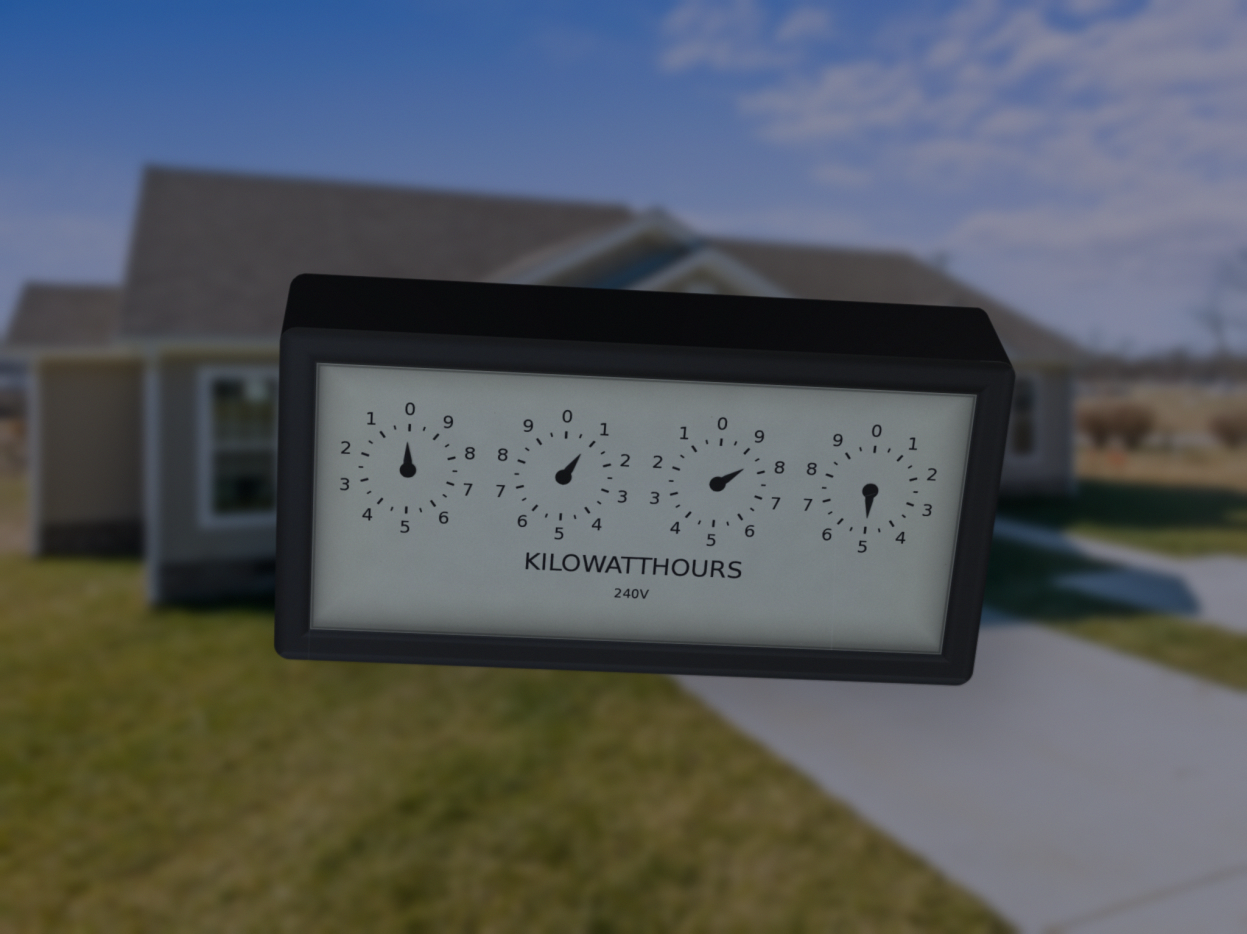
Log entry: {"value": 85, "unit": "kWh"}
